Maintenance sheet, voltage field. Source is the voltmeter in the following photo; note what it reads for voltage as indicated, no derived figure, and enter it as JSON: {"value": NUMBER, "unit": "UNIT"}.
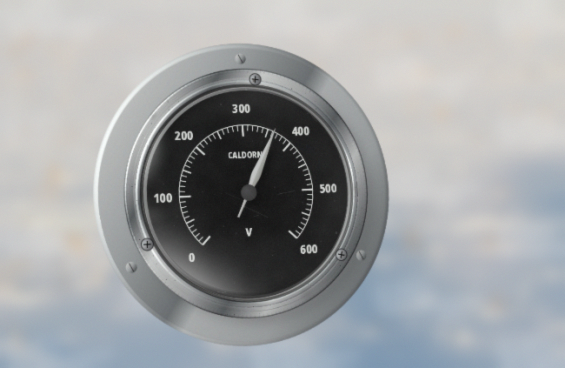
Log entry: {"value": 360, "unit": "V"}
